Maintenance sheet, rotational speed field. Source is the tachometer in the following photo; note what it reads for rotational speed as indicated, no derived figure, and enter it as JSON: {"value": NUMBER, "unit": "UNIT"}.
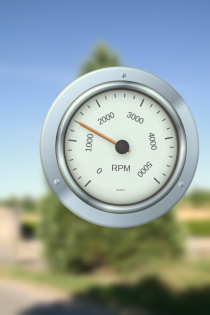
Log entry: {"value": 1400, "unit": "rpm"}
